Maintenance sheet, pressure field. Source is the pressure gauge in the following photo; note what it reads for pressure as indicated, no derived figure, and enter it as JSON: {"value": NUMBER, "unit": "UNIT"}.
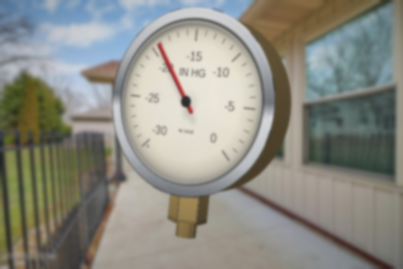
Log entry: {"value": -19, "unit": "inHg"}
